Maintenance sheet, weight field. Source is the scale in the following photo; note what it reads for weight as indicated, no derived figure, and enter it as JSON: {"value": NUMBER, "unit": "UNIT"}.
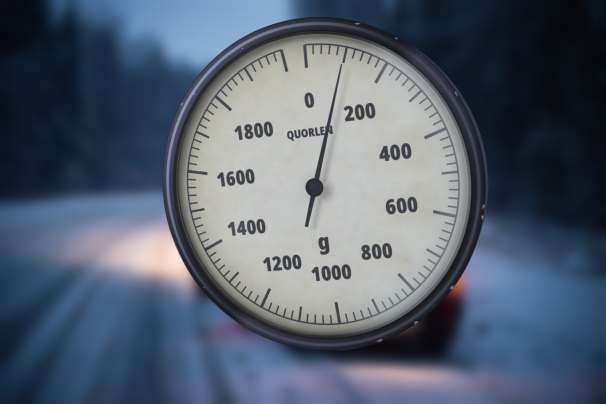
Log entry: {"value": 100, "unit": "g"}
